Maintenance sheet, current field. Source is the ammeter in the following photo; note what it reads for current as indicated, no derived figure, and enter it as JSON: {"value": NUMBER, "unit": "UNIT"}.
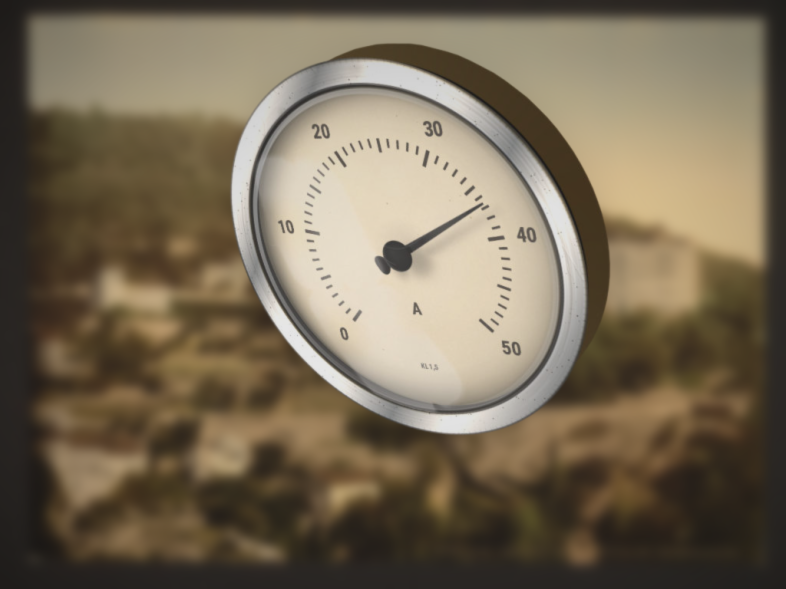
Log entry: {"value": 36.5, "unit": "A"}
